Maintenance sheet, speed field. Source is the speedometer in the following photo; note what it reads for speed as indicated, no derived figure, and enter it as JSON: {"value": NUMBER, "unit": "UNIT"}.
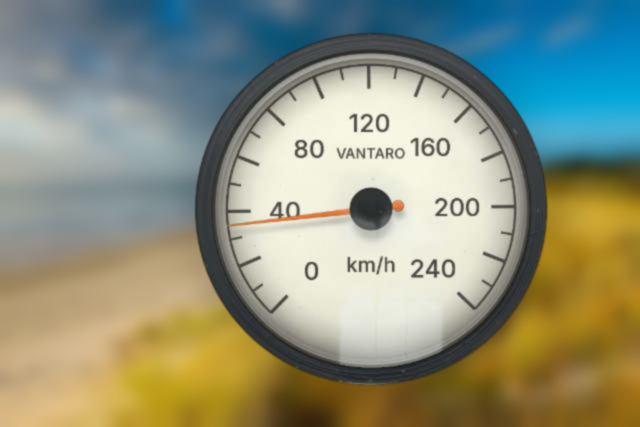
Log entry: {"value": 35, "unit": "km/h"}
